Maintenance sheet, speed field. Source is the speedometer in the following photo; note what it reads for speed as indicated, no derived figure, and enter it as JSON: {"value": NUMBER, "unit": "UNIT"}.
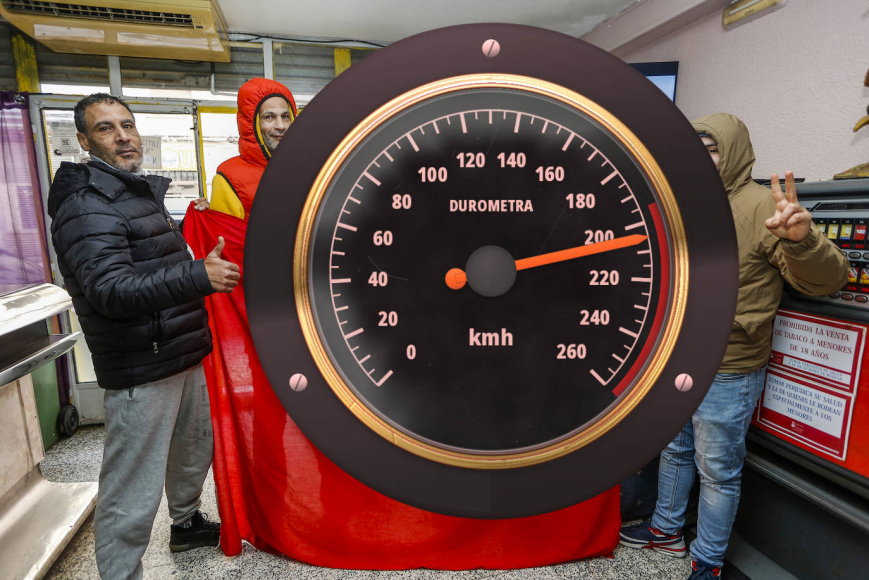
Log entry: {"value": 205, "unit": "km/h"}
